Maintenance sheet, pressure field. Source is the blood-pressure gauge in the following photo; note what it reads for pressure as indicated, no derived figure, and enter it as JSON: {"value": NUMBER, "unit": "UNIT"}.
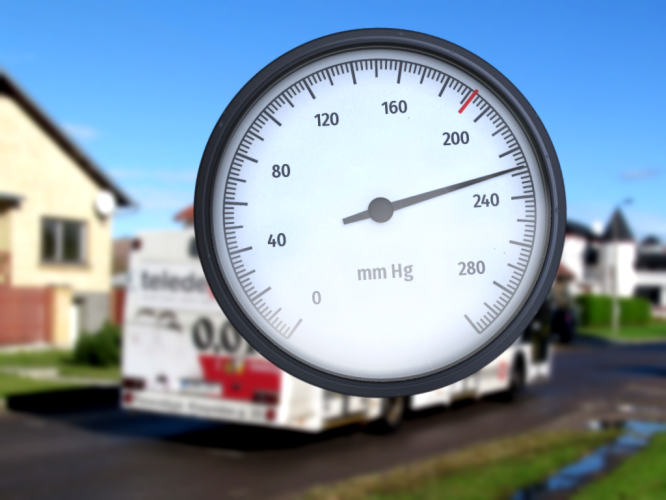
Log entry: {"value": 228, "unit": "mmHg"}
